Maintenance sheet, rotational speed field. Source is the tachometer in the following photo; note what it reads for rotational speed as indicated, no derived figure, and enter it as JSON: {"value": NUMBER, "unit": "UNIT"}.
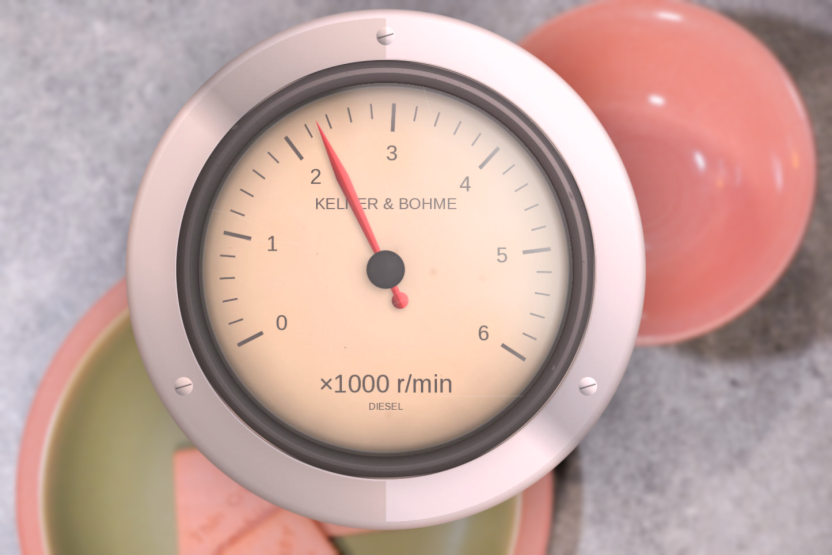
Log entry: {"value": 2300, "unit": "rpm"}
